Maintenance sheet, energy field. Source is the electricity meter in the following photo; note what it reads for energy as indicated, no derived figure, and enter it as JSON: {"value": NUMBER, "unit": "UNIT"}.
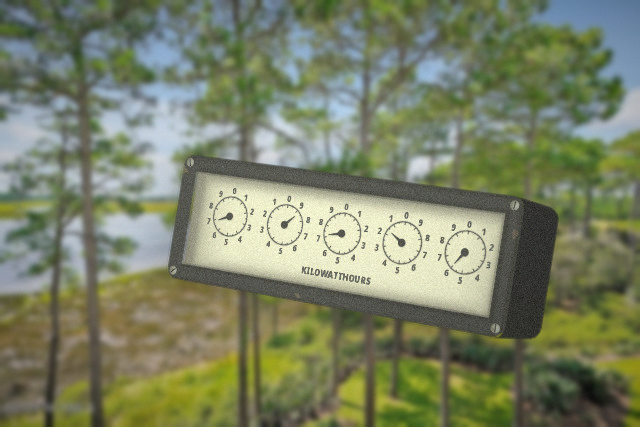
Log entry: {"value": 68716, "unit": "kWh"}
